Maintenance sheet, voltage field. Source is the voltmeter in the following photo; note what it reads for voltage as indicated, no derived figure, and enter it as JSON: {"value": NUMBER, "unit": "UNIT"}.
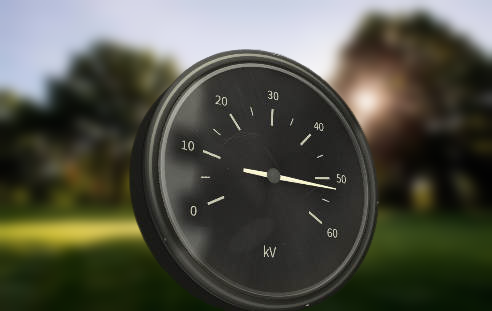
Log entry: {"value": 52.5, "unit": "kV"}
